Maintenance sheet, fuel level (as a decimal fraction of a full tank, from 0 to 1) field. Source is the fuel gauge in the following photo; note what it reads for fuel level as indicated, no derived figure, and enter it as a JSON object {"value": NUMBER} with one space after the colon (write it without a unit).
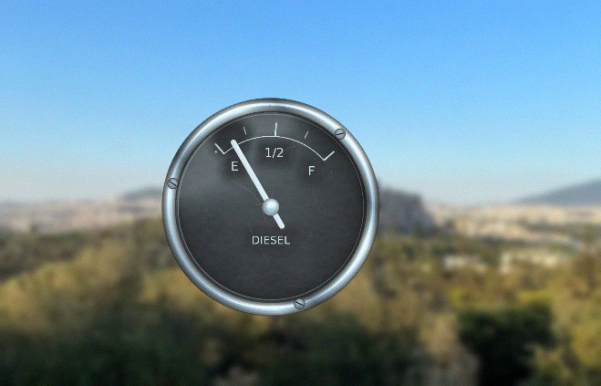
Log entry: {"value": 0.125}
